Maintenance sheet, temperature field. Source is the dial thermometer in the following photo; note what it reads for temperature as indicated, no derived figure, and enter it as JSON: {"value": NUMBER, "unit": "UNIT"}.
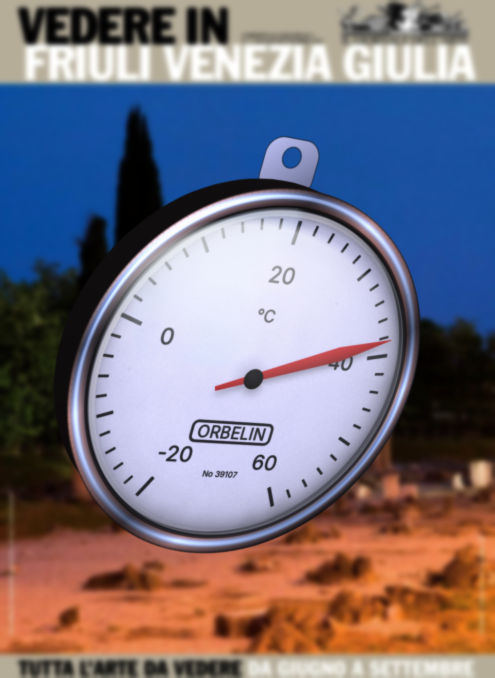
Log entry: {"value": 38, "unit": "°C"}
